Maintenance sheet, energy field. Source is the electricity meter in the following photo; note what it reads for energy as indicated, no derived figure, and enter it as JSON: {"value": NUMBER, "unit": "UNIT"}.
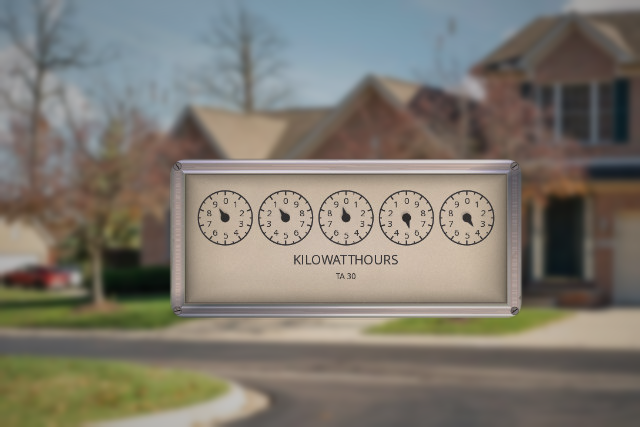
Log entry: {"value": 90954, "unit": "kWh"}
